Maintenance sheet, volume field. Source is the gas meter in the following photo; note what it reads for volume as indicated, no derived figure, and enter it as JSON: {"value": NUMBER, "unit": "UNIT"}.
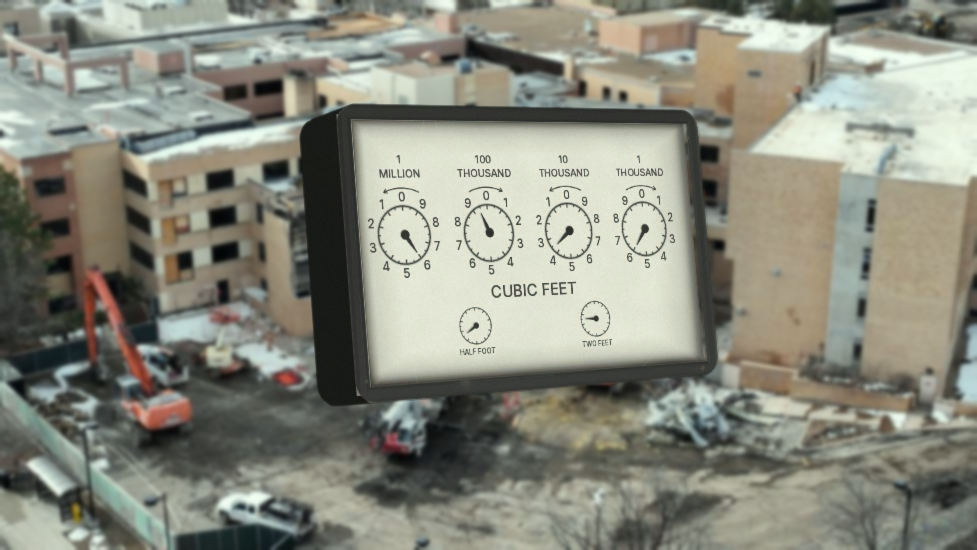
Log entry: {"value": 593600, "unit": "ft³"}
